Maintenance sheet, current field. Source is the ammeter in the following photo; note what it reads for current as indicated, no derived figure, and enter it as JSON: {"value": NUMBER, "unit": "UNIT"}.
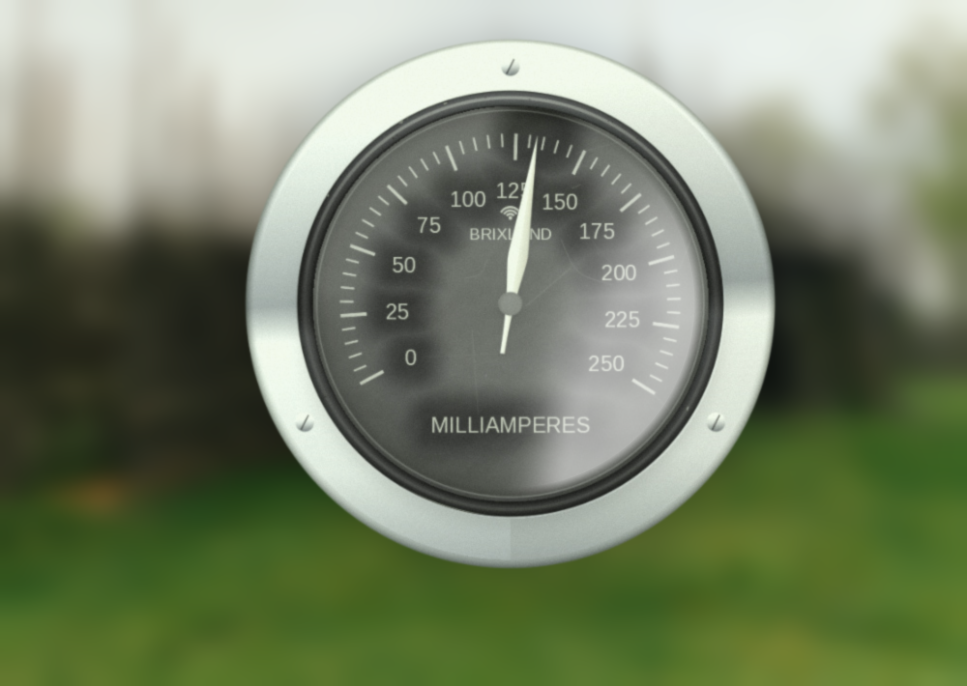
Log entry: {"value": 132.5, "unit": "mA"}
